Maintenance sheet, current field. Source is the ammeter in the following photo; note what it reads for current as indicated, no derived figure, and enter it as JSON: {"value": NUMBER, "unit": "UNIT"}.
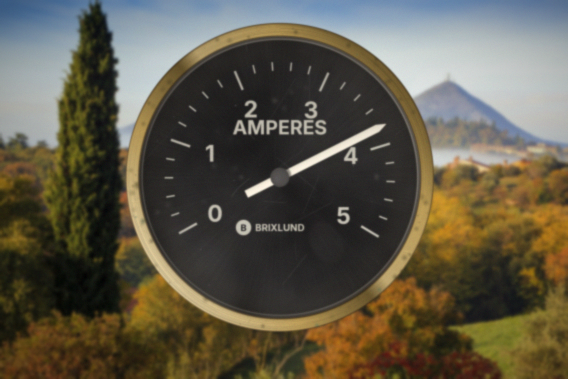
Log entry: {"value": 3.8, "unit": "A"}
